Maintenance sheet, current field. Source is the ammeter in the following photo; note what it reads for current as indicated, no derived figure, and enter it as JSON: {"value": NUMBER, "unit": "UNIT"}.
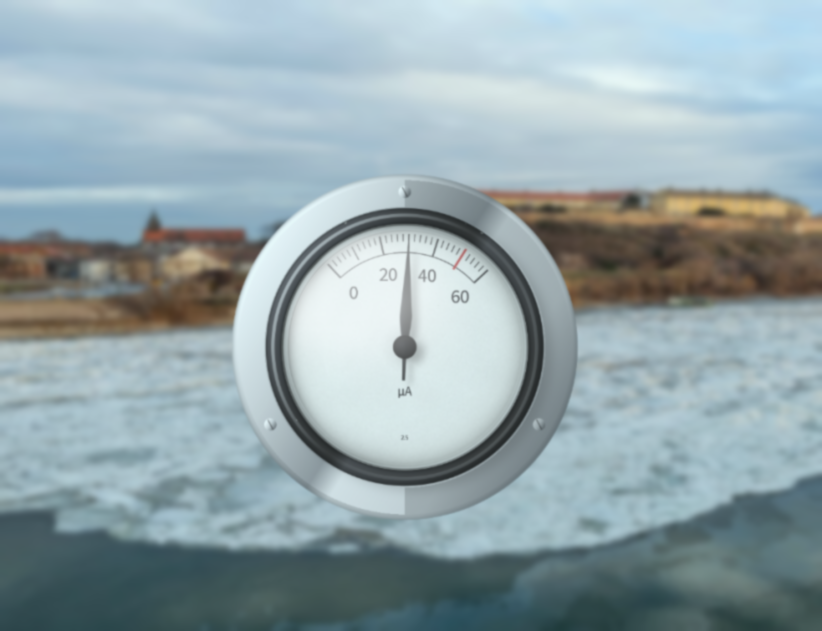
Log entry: {"value": 30, "unit": "µA"}
